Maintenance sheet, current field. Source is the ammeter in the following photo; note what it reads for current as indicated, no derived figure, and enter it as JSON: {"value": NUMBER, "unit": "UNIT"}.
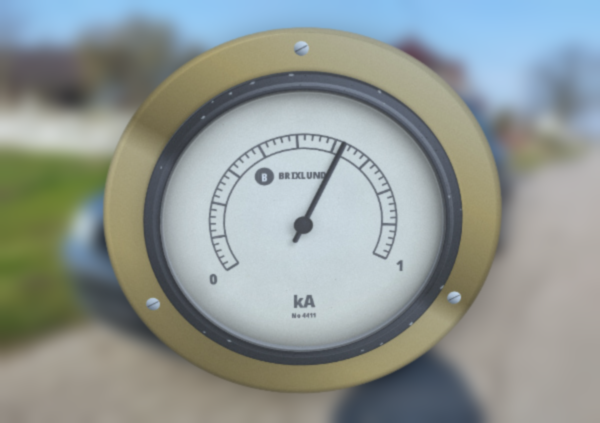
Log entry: {"value": 0.62, "unit": "kA"}
